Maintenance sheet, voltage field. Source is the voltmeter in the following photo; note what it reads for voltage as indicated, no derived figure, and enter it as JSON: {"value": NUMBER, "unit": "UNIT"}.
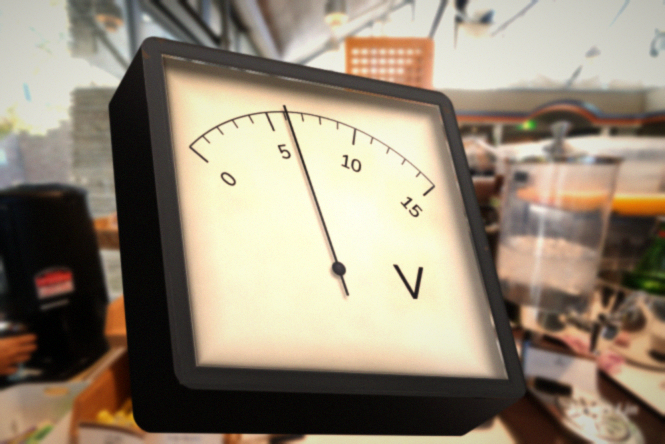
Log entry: {"value": 6, "unit": "V"}
